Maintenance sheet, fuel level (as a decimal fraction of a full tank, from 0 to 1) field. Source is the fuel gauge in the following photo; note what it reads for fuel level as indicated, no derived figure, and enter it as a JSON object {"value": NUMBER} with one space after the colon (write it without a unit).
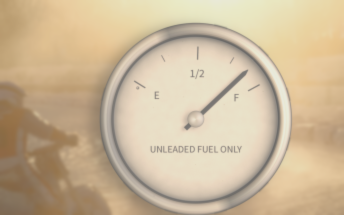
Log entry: {"value": 0.875}
